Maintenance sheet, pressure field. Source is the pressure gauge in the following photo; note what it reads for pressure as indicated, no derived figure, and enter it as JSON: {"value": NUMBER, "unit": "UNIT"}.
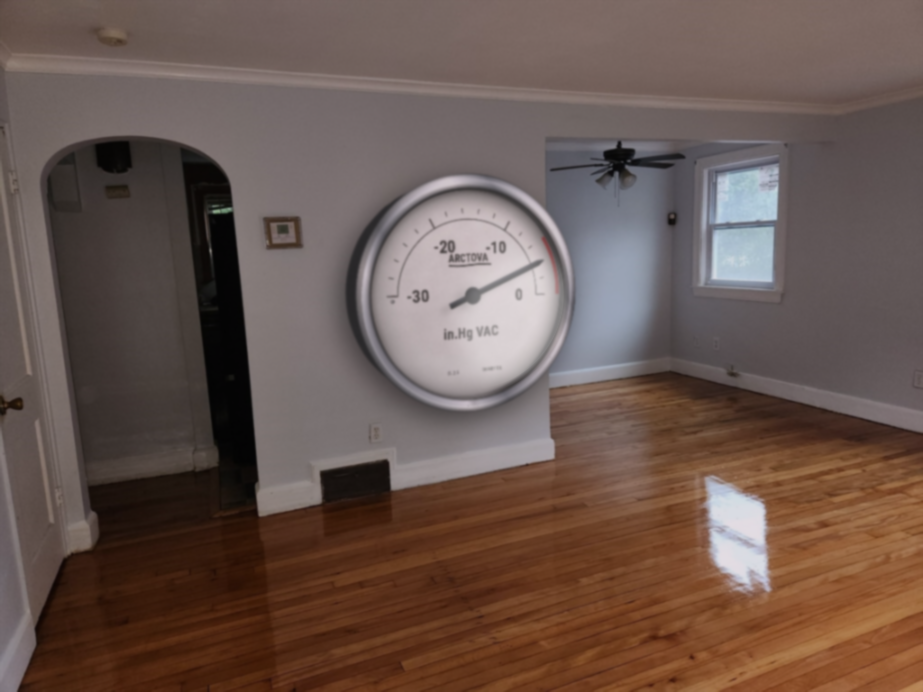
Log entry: {"value": -4, "unit": "inHg"}
